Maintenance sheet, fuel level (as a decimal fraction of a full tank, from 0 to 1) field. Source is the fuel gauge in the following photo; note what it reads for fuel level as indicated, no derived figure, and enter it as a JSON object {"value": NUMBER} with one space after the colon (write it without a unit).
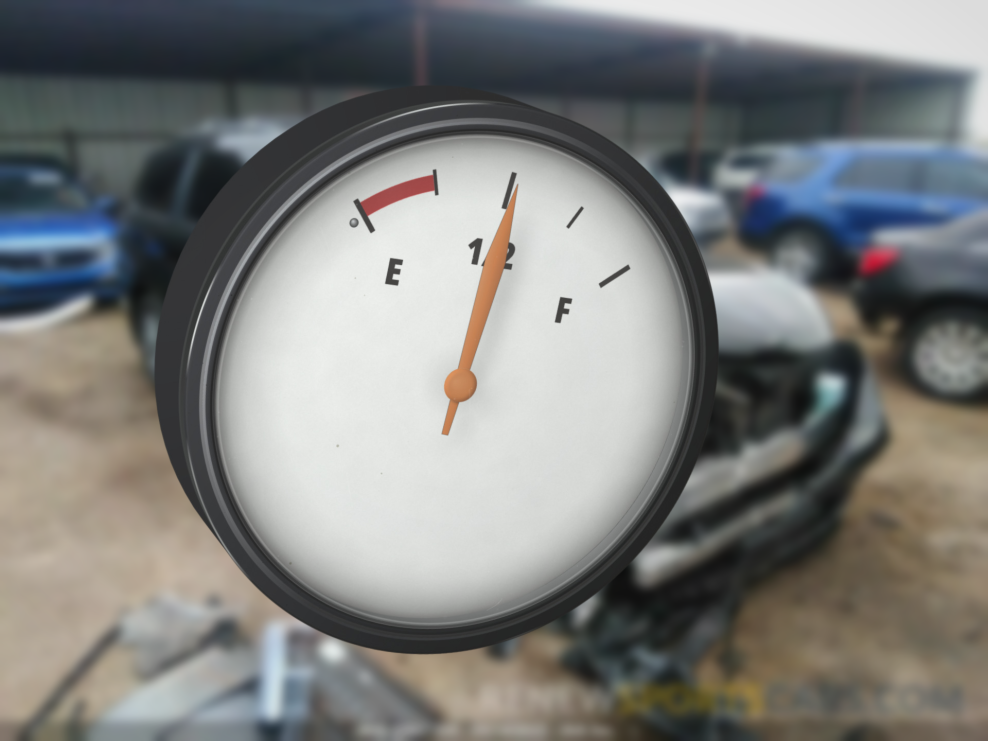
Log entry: {"value": 0.5}
